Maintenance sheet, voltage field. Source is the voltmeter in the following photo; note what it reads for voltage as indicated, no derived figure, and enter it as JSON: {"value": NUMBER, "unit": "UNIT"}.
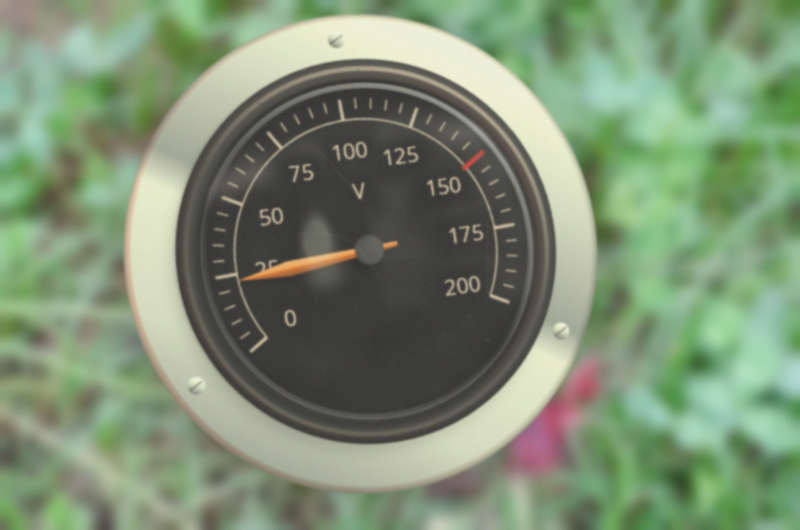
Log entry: {"value": 22.5, "unit": "V"}
